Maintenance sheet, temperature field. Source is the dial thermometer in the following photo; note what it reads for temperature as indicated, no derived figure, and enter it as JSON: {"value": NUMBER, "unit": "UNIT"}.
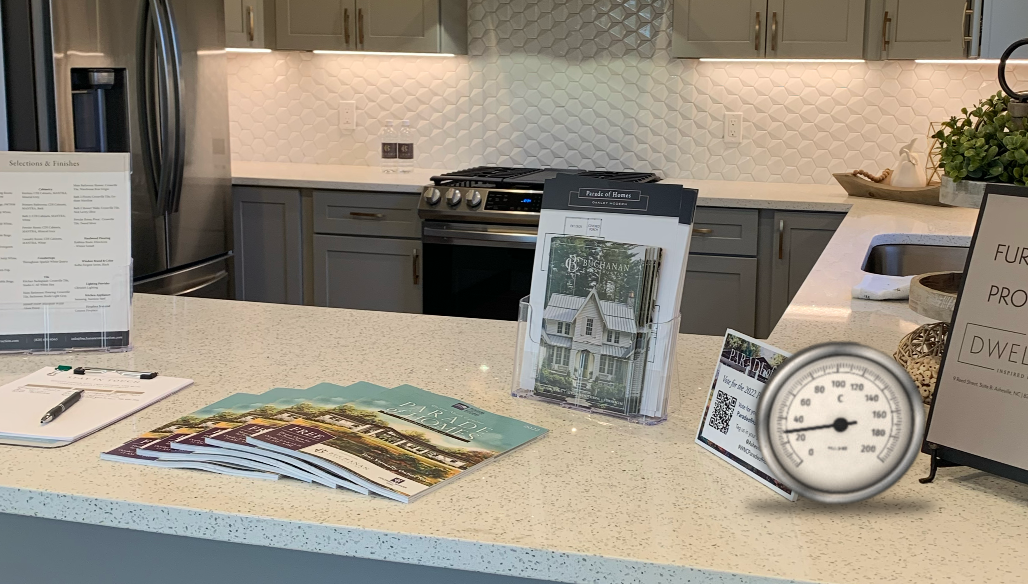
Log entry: {"value": 30, "unit": "°C"}
